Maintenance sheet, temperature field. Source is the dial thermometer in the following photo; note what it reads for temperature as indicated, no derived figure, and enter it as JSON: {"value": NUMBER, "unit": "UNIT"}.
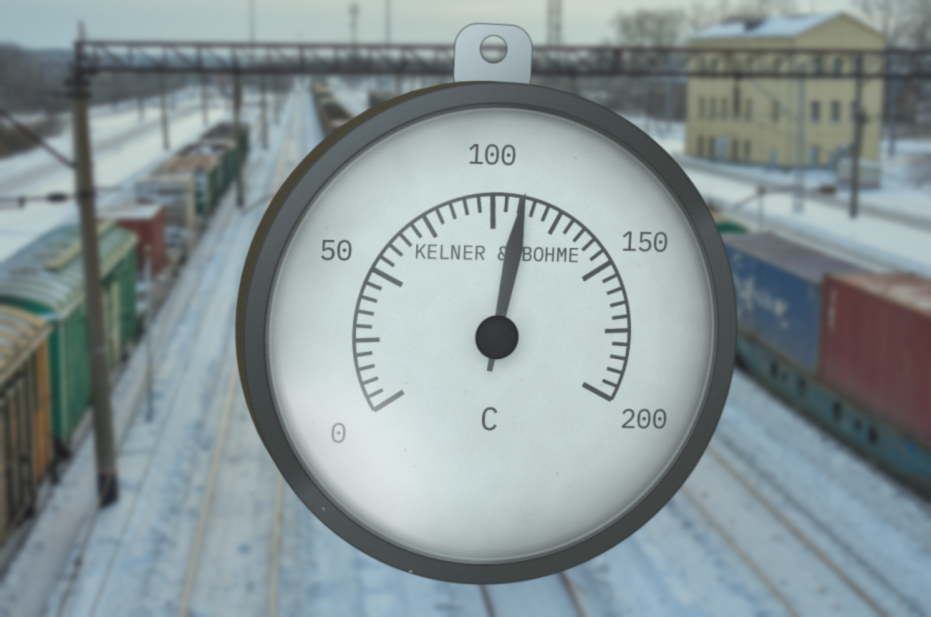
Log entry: {"value": 110, "unit": "°C"}
